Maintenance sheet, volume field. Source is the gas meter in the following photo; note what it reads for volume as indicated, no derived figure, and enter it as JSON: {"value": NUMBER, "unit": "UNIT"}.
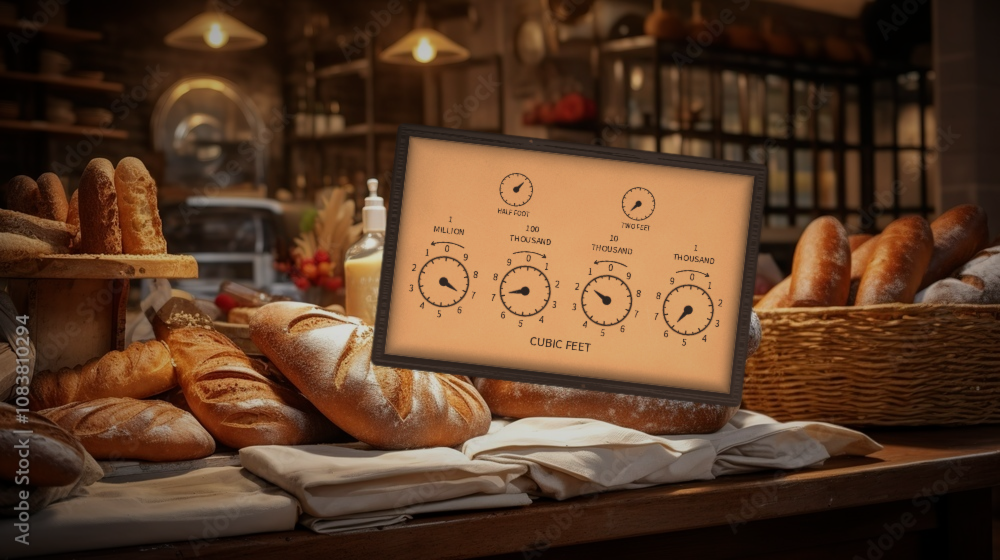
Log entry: {"value": 671600, "unit": "ft³"}
